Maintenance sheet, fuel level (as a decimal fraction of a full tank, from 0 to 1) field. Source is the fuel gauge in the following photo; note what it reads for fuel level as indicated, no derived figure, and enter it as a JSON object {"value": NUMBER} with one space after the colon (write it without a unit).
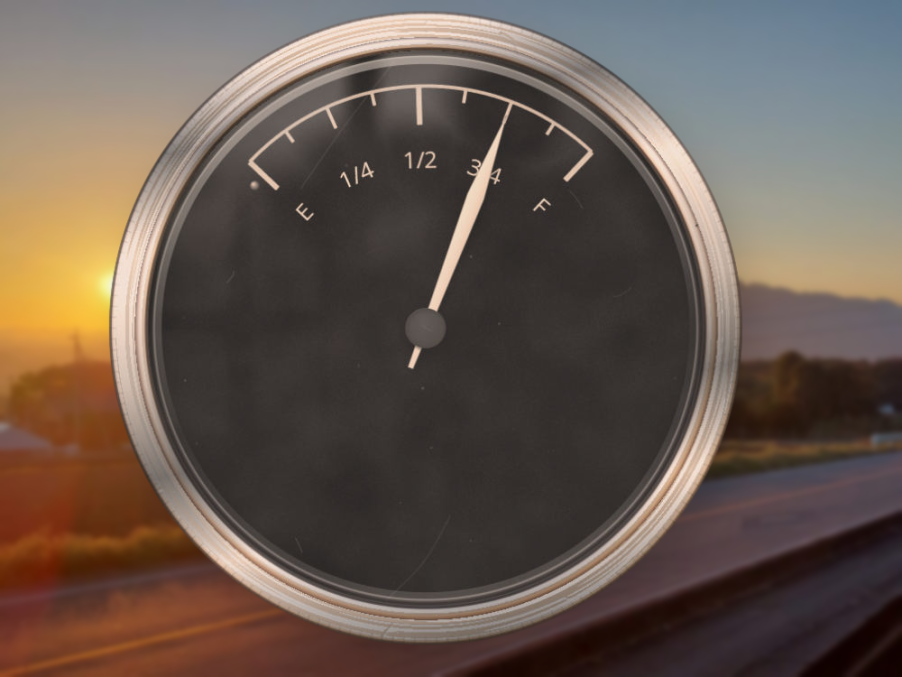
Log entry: {"value": 0.75}
